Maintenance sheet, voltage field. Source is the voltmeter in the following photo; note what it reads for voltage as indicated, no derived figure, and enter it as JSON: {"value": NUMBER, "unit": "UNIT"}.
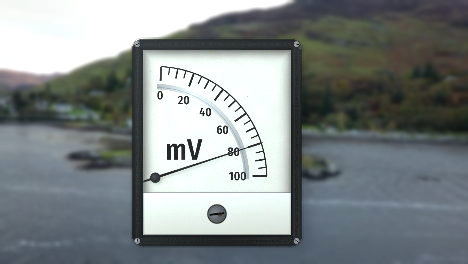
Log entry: {"value": 80, "unit": "mV"}
